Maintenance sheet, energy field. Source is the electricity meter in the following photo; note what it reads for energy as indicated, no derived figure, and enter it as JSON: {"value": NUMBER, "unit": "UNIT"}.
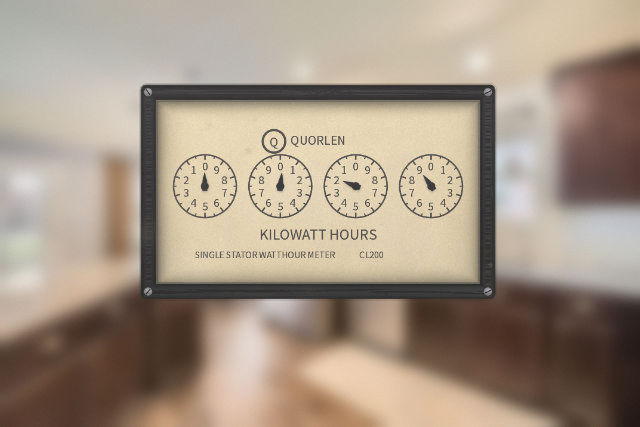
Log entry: {"value": 19, "unit": "kWh"}
